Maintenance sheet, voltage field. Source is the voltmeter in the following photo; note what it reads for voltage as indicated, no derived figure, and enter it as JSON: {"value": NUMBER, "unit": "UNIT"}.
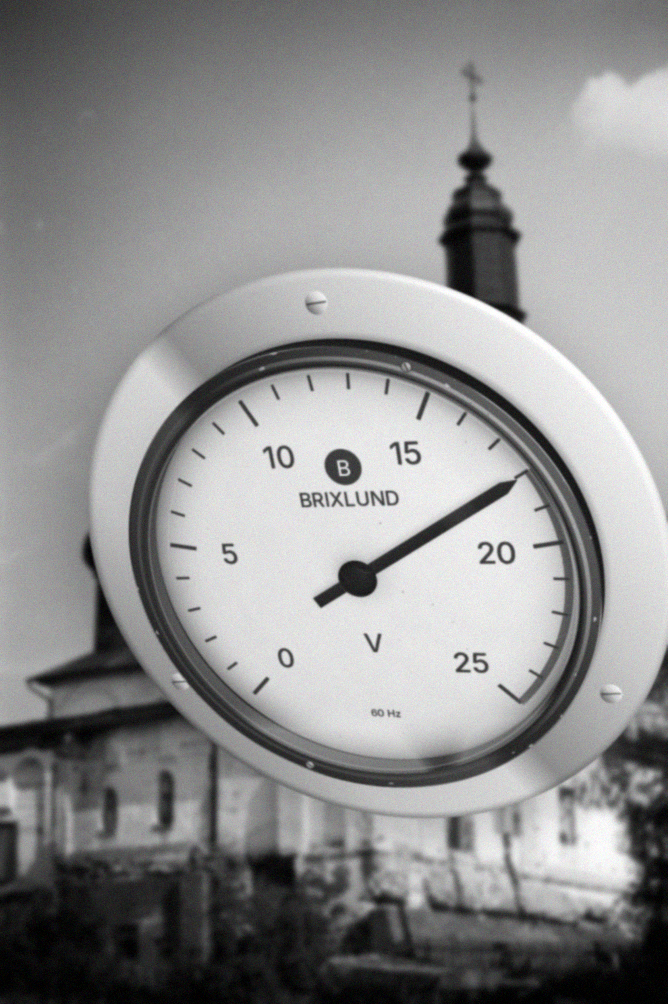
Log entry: {"value": 18, "unit": "V"}
